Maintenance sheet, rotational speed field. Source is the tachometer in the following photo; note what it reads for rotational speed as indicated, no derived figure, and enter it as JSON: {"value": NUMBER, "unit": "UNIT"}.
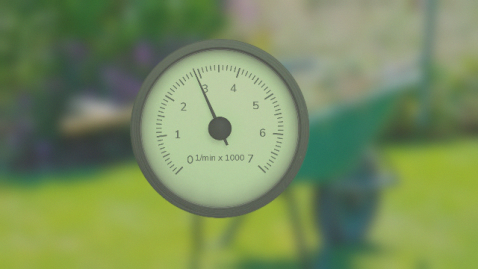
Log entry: {"value": 2900, "unit": "rpm"}
